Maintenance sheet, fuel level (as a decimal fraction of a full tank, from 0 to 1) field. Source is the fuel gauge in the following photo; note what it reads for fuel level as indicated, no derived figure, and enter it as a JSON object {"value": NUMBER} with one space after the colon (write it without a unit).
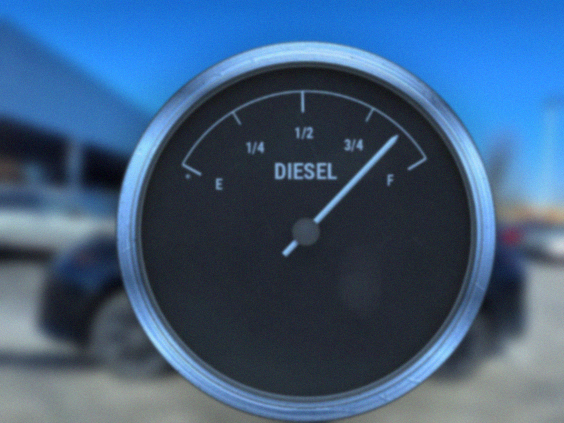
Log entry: {"value": 0.875}
